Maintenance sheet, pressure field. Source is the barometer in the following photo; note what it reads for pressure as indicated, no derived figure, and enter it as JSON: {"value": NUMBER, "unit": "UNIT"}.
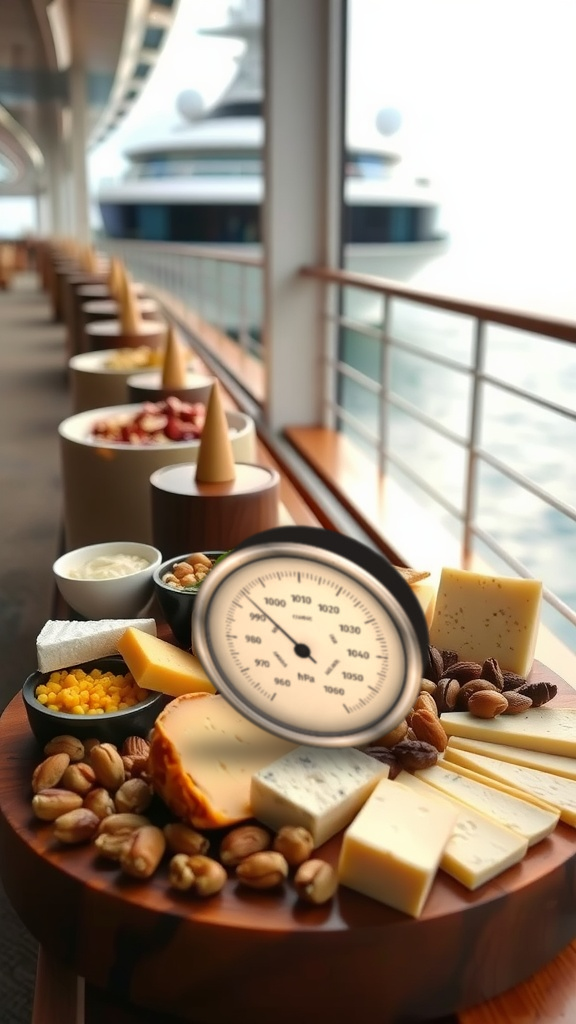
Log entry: {"value": 995, "unit": "hPa"}
